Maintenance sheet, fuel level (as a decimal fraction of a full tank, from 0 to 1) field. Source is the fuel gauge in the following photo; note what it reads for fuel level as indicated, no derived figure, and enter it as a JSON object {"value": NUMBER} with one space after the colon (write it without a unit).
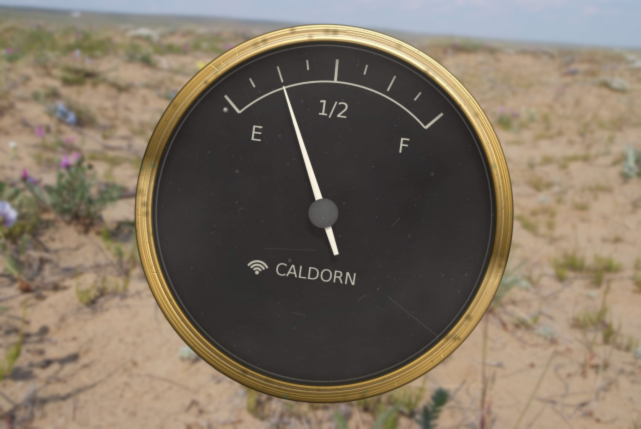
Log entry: {"value": 0.25}
